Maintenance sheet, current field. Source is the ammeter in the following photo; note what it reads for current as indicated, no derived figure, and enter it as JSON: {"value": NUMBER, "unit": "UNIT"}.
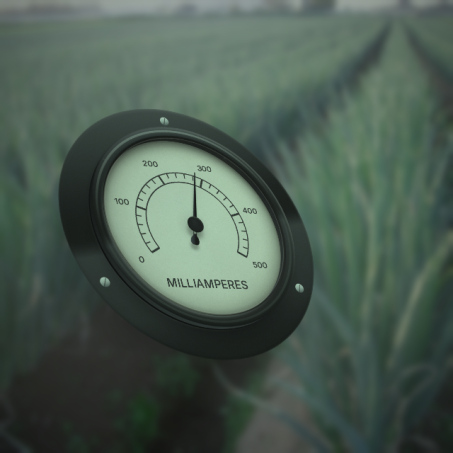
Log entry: {"value": 280, "unit": "mA"}
